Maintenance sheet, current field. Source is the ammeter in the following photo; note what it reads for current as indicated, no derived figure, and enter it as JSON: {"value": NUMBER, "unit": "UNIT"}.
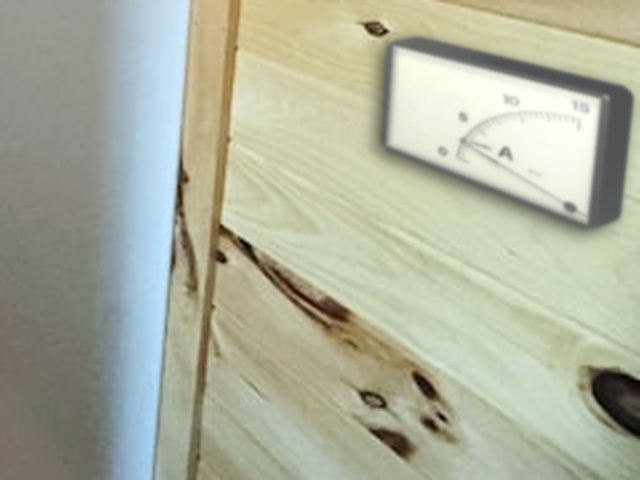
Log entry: {"value": 2.5, "unit": "A"}
